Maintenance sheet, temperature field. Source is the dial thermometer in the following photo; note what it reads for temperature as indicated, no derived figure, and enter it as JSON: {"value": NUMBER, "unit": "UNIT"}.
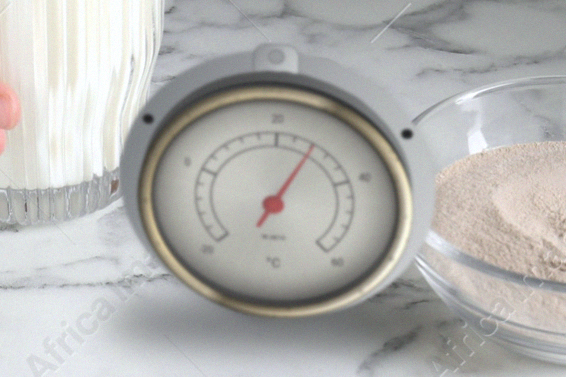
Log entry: {"value": 28, "unit": "°C"}
